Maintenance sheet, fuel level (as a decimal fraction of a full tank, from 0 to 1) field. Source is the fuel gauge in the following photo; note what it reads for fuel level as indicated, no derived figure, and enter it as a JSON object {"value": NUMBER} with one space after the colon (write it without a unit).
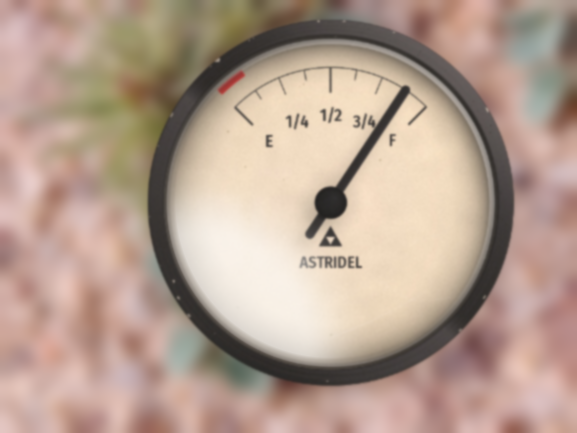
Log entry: {"value": 0.875}
